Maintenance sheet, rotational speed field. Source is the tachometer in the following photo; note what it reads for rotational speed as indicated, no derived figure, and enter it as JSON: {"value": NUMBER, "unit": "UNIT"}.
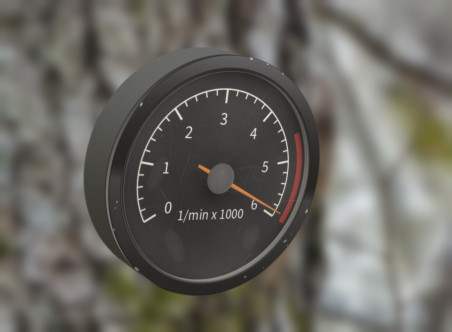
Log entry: {"value": 5900, "unit": "rpm"}
